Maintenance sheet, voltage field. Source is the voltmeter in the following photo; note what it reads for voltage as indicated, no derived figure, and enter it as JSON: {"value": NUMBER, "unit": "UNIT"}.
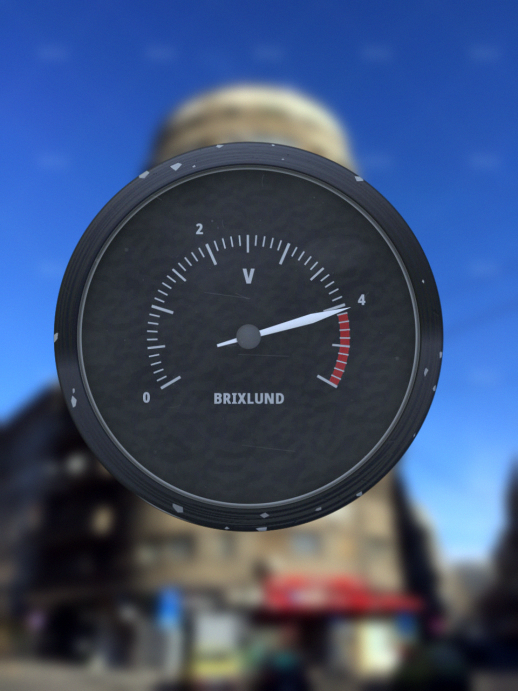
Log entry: {"value": 4.05, "unit": "V"}
